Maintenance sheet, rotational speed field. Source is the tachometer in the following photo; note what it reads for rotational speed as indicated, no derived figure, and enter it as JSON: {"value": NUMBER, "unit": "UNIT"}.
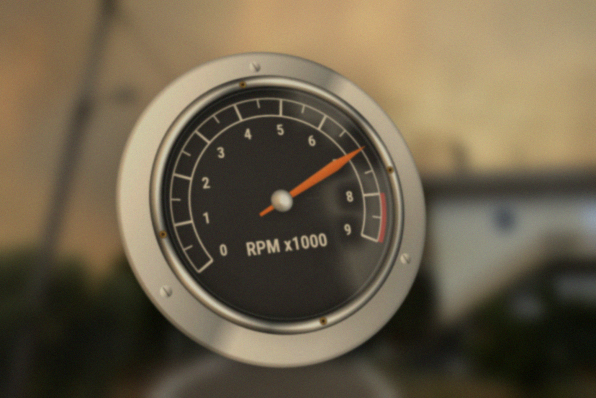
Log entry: {"value": 7000, "unit": "rpm"}
